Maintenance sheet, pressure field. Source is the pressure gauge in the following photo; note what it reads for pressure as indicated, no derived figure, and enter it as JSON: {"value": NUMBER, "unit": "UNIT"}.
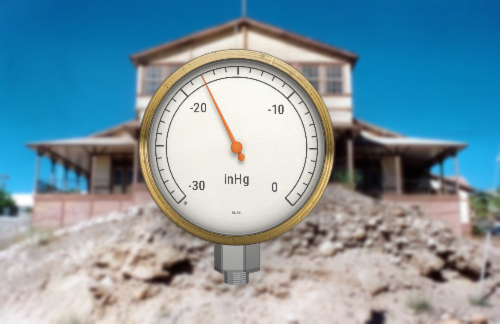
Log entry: {"value": -18, "unit": "inHg"}
